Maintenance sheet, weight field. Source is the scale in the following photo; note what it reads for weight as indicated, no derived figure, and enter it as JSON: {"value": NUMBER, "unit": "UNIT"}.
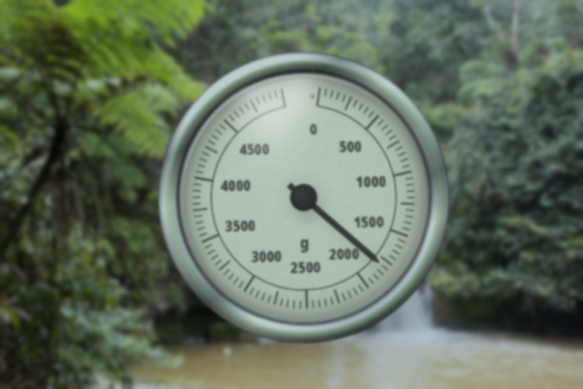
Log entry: {"value": 1800, "unit": "g"}
